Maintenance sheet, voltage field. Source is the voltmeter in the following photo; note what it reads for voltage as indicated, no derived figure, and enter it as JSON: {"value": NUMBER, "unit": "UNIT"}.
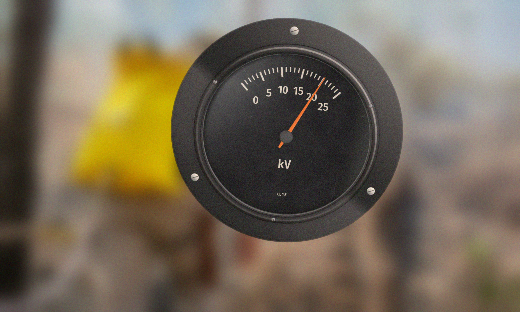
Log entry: {"value": 20, "unit": "kV"}
